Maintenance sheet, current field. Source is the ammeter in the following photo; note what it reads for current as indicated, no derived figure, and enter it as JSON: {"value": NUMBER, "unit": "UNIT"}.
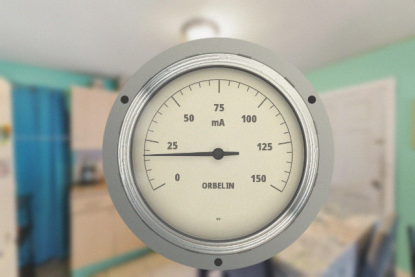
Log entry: {"value": 17.5, "unit": "mA"}
